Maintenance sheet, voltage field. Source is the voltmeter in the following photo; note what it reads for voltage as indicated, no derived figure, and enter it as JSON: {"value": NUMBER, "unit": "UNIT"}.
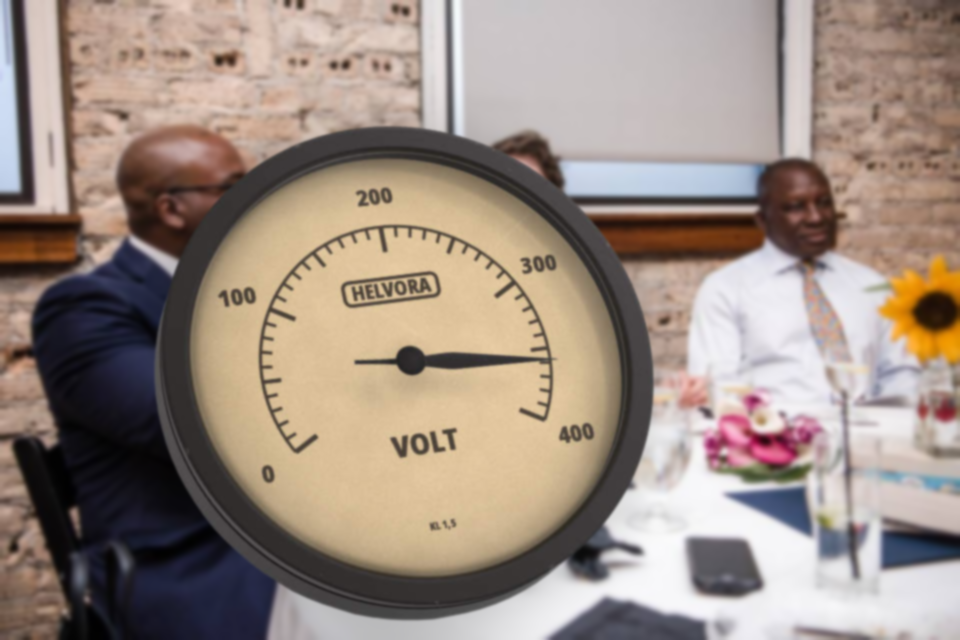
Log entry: {"value": 360, "unit": "V"}
